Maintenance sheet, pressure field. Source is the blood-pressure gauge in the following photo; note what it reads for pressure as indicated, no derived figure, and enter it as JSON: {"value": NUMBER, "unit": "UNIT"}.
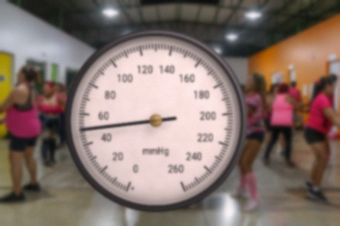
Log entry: {"value": 50, "unit": "mmHg"}
